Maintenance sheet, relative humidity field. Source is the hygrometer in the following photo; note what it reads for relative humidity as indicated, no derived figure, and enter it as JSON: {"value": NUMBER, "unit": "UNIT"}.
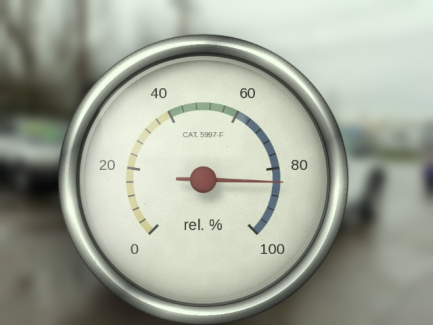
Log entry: {"value": 84, "unit": "%"}
